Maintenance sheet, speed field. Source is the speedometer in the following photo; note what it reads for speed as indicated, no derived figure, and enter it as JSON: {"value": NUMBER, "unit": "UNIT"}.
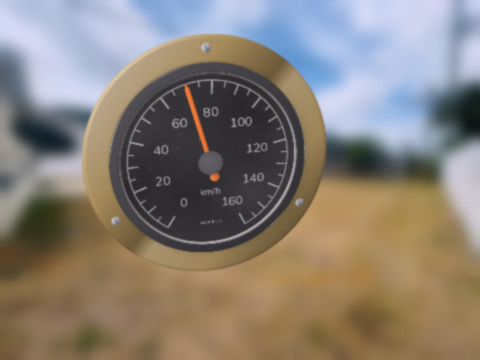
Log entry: {"value": 70, "unit": "km/h"}
